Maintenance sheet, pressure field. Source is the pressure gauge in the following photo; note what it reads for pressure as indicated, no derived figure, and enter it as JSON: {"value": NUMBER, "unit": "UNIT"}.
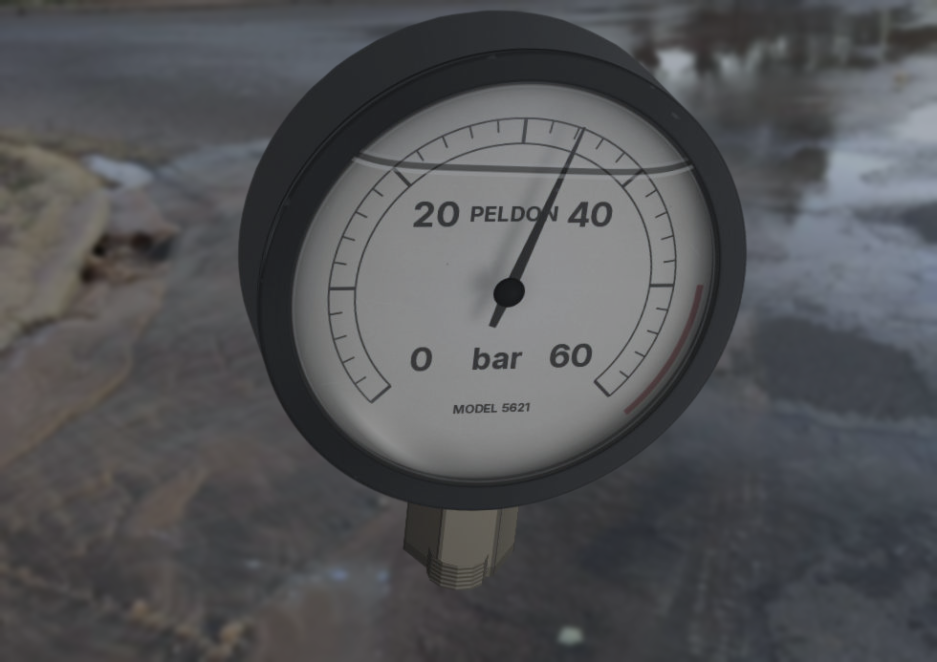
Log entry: {"value": 34, "unit": "bar"}
